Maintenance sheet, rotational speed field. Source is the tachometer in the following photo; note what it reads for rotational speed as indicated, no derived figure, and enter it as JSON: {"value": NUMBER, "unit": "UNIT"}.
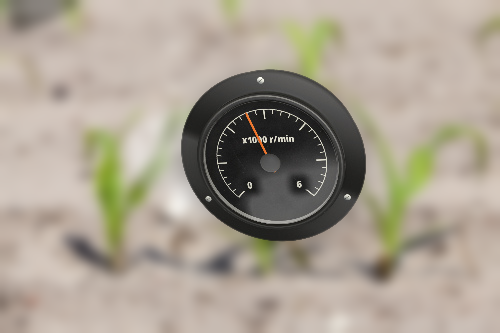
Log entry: {"value": 2600, "unit": "rpm"}
